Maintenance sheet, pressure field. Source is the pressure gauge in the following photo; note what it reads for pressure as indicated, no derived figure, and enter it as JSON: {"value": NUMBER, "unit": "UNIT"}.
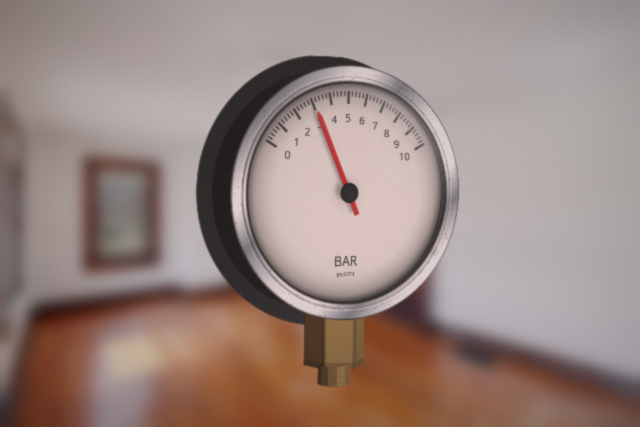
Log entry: {"value": 3, "unit": "bar"}
